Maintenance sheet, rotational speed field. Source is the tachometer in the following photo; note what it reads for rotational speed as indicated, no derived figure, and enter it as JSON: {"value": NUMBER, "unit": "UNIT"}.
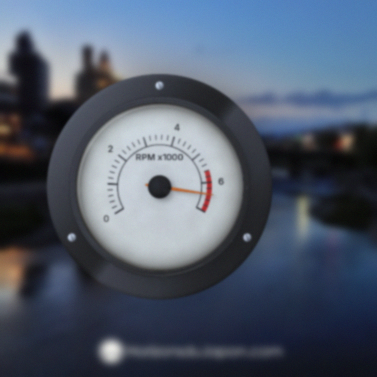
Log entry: {"value": 6400, "unit": "rpm"}
